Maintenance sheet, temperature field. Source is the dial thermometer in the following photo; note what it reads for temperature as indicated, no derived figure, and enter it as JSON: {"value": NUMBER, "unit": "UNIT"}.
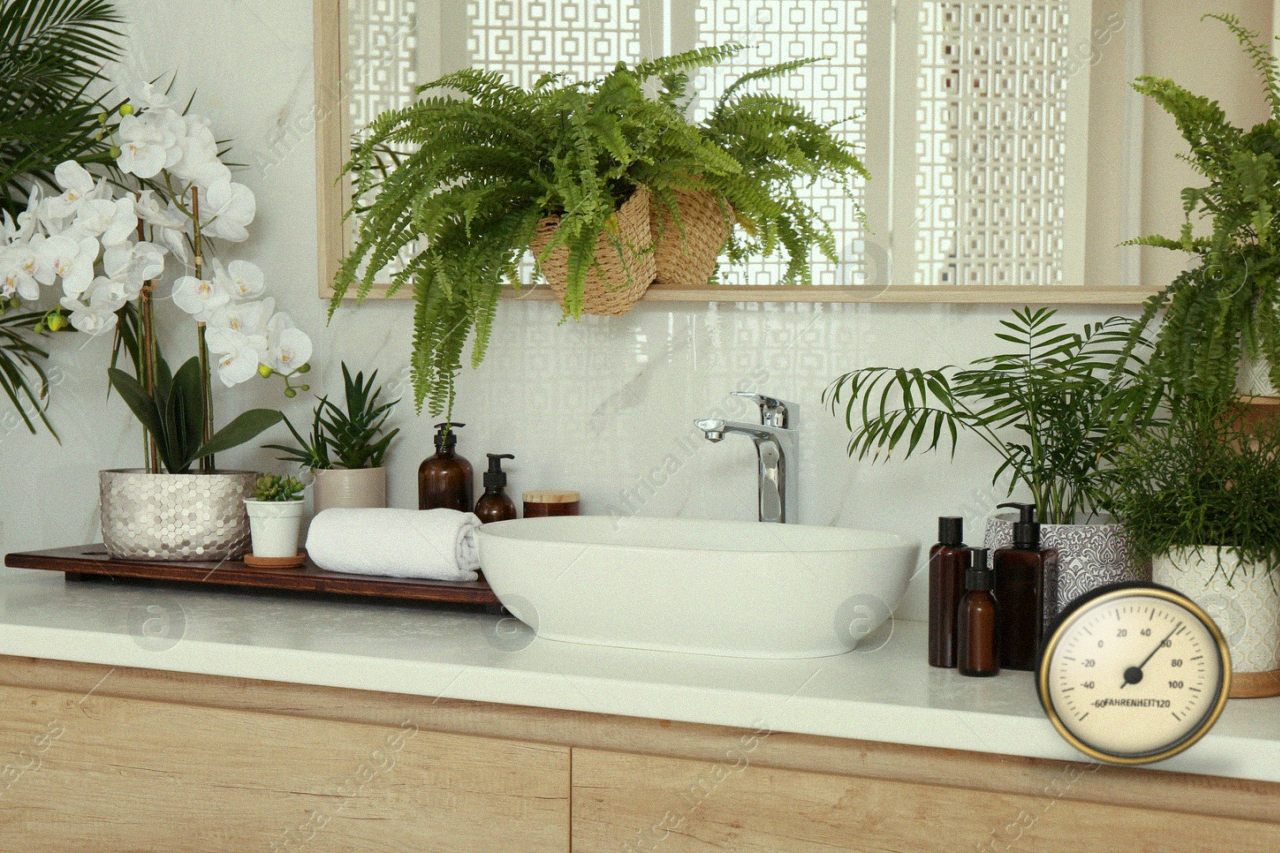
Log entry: {"value": 56, "unit": "°F"}
